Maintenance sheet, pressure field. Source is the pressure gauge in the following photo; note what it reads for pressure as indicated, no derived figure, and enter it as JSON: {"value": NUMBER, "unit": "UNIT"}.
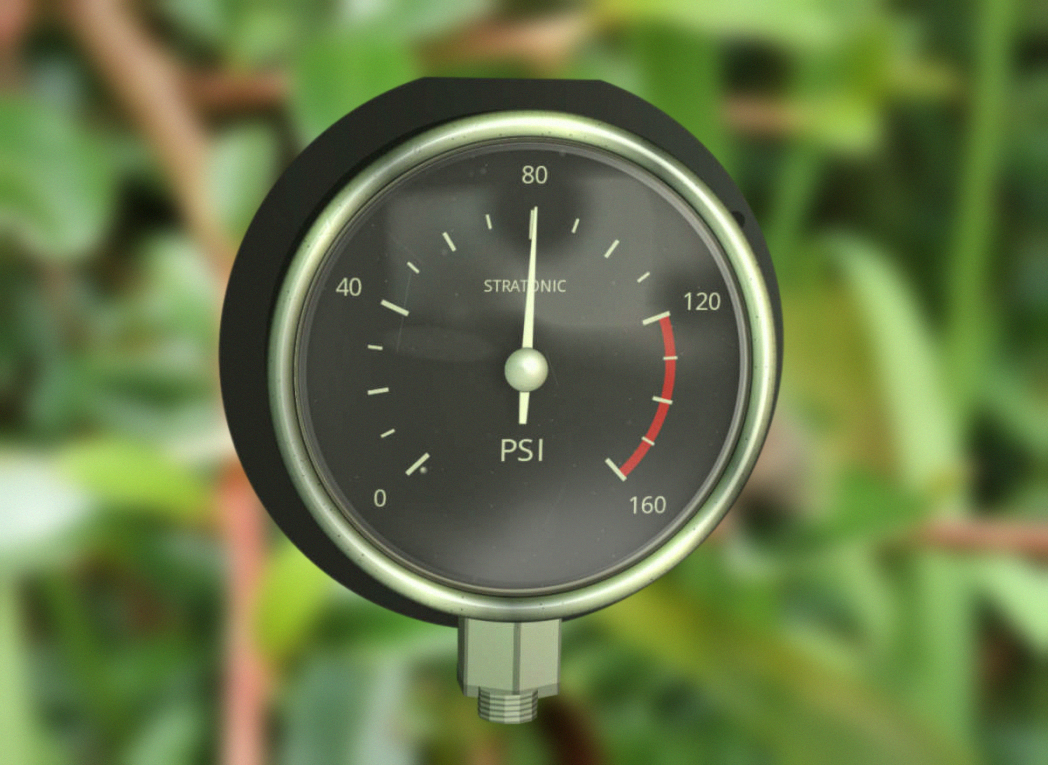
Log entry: {"value": 80, "unit": "psi"}
